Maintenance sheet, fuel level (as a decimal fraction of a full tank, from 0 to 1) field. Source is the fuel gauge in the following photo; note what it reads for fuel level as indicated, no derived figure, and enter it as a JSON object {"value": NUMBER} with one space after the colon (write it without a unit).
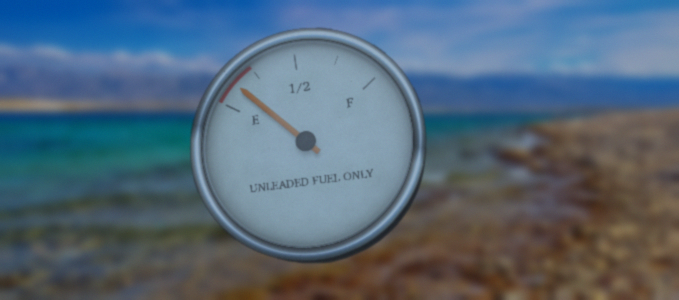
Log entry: {"value": 0.125}
